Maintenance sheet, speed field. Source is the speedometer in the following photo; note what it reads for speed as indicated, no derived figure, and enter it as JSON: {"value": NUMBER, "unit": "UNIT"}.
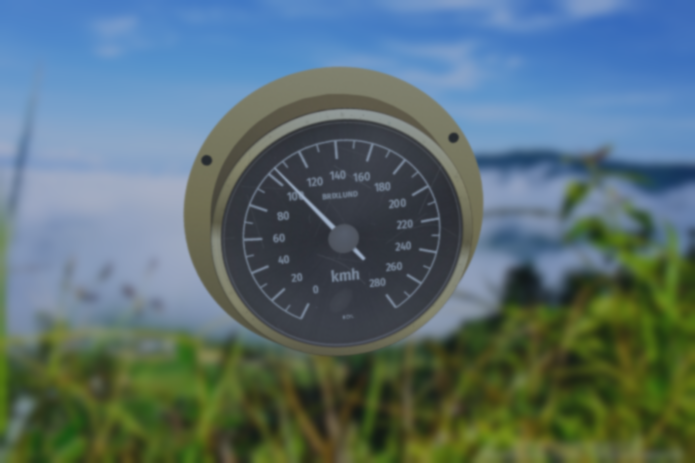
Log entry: {"value": 105, "unit": "km/h"}
